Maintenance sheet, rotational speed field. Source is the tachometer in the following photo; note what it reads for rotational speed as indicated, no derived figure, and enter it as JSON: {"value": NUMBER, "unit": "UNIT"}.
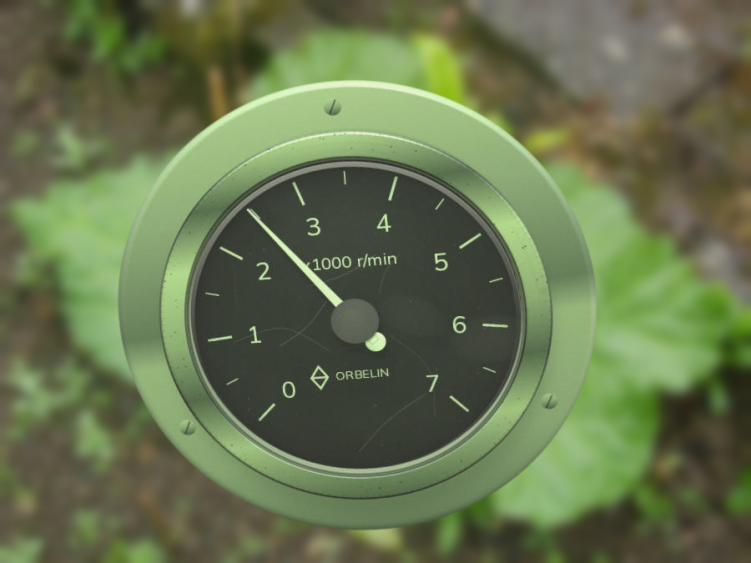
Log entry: {"value": 2500, "unit": "rpm"}
